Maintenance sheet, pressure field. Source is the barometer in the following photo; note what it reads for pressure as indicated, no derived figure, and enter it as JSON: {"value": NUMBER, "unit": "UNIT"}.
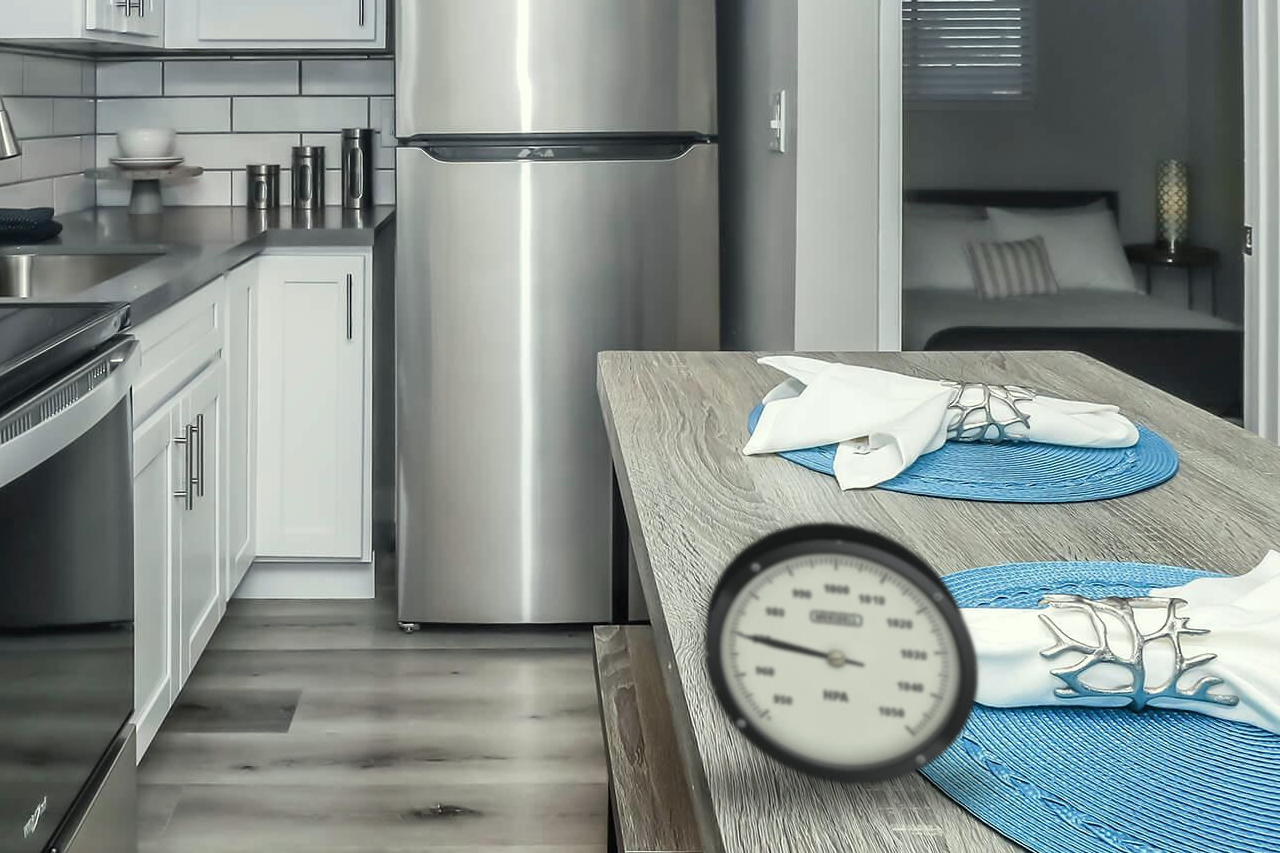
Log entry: {"value": 970, "unit": "hPa"}
